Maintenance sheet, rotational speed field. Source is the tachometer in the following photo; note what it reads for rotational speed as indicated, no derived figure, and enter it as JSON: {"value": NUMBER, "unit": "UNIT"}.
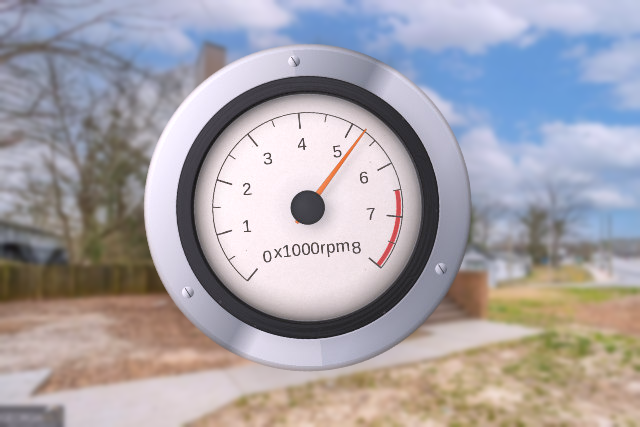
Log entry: {"value": 5250, "unit": "rpm"}
